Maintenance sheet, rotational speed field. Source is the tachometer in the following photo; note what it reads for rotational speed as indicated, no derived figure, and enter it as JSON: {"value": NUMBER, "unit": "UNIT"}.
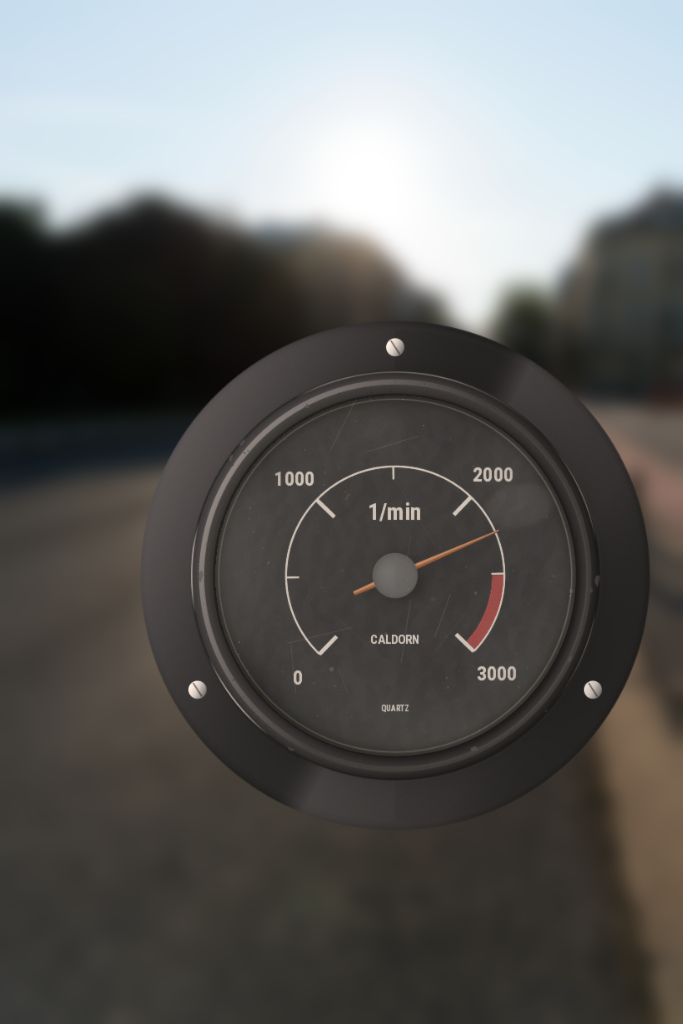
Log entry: {"value": 2250, "unit": "rpm"}
